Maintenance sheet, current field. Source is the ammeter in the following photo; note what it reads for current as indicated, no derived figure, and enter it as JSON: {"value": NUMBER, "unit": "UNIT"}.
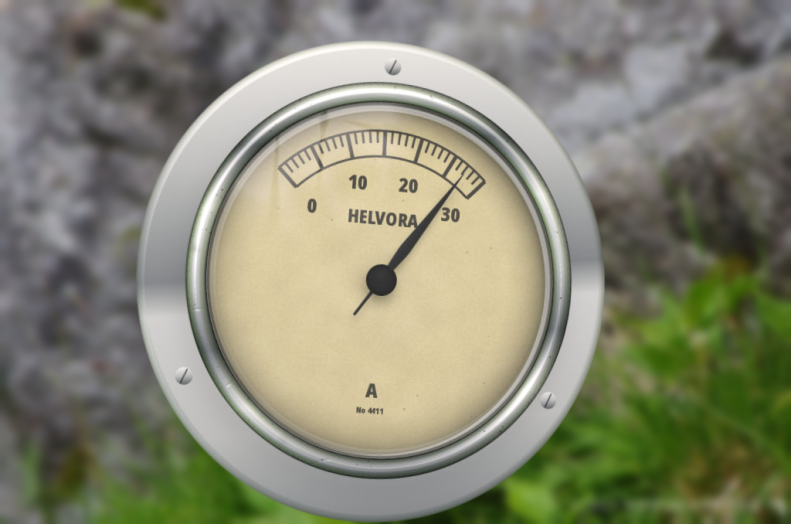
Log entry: {"value": 27, "unit": "A"}
